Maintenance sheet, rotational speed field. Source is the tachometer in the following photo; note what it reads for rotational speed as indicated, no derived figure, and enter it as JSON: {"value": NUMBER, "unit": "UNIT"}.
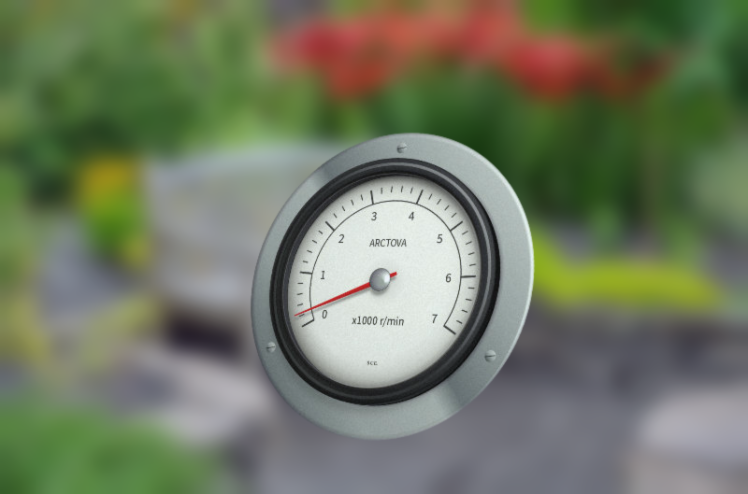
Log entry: {"value": 200, "unit": "rpm"}
